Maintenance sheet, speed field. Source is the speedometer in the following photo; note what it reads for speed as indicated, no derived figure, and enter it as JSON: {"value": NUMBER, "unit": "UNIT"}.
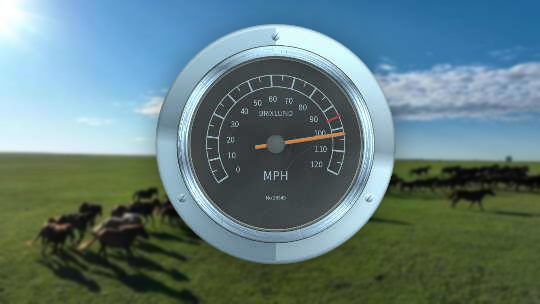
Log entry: {"value": 102.5, "unit": "mph"}
